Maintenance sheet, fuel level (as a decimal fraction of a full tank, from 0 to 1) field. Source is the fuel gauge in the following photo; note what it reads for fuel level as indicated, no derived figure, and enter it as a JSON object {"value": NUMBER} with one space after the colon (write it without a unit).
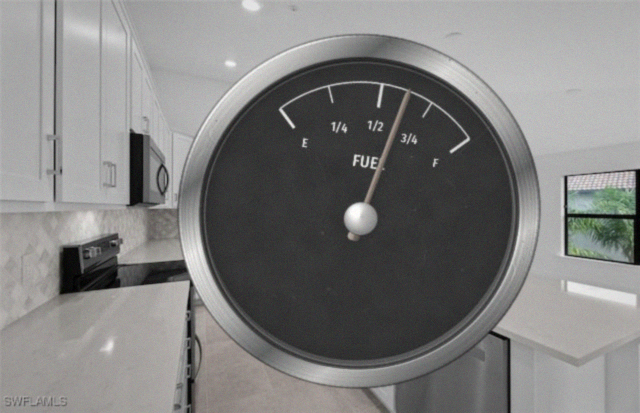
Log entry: {"value": 0.625}
